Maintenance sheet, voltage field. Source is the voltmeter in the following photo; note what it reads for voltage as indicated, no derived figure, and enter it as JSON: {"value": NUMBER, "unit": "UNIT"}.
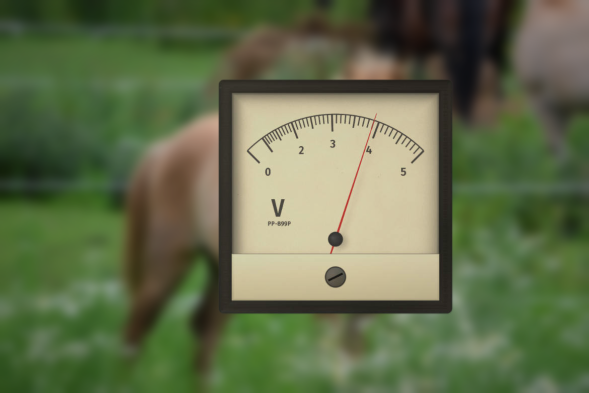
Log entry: {"value": 3.9, "unit": "V"}
